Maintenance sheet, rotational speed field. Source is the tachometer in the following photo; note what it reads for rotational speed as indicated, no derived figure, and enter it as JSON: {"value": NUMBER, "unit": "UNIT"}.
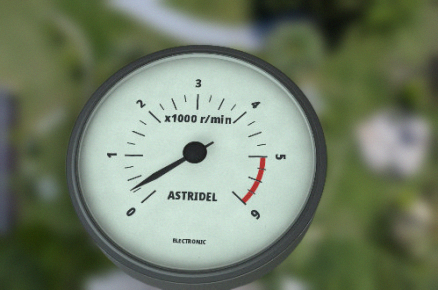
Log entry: {"value": 250, "unit": "rpm"}
